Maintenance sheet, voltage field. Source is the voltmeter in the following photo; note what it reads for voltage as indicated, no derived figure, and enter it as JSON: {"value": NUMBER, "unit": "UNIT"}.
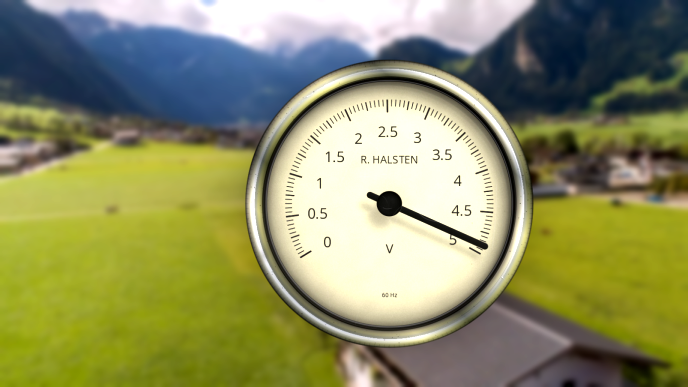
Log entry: {"value": 4.9, "unit": "V"}
